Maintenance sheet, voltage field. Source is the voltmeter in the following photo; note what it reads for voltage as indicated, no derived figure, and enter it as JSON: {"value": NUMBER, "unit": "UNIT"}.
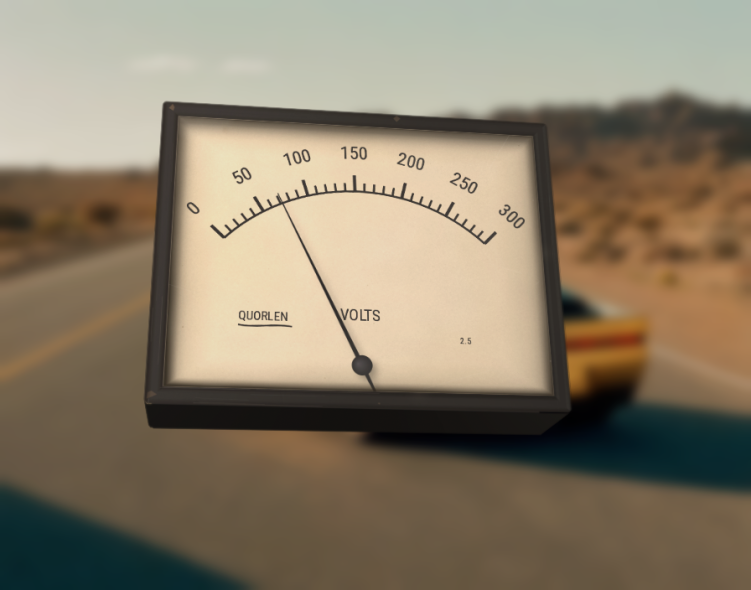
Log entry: {"value": 70, "unit": "V"}
